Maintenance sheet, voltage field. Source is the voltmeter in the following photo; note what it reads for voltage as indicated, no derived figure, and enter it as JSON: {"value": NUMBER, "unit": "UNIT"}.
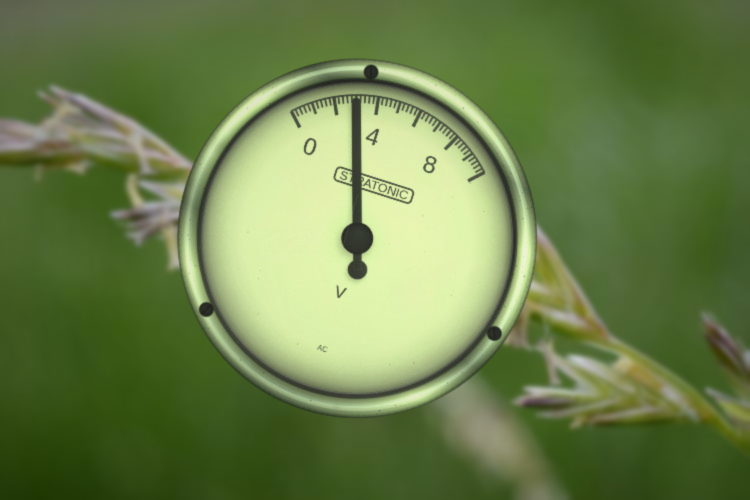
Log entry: {"value": 3, "unit": "V"}
